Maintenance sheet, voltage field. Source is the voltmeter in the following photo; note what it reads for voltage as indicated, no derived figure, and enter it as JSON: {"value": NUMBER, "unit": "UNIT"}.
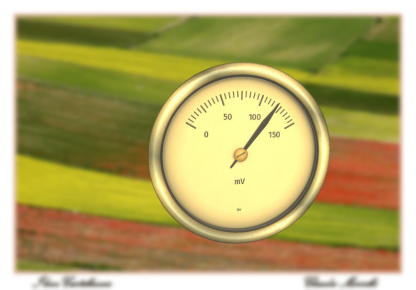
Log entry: {"value": 120, "unit": "mV"}
